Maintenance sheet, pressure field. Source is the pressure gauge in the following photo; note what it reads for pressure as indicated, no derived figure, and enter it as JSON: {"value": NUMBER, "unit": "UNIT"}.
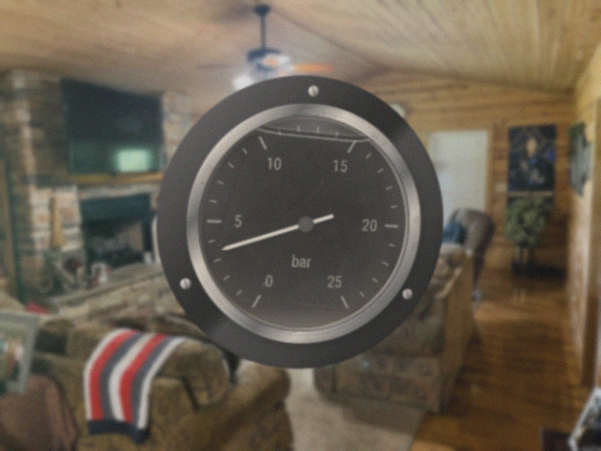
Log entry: {"value": 3.5, "unit": "bar"}
